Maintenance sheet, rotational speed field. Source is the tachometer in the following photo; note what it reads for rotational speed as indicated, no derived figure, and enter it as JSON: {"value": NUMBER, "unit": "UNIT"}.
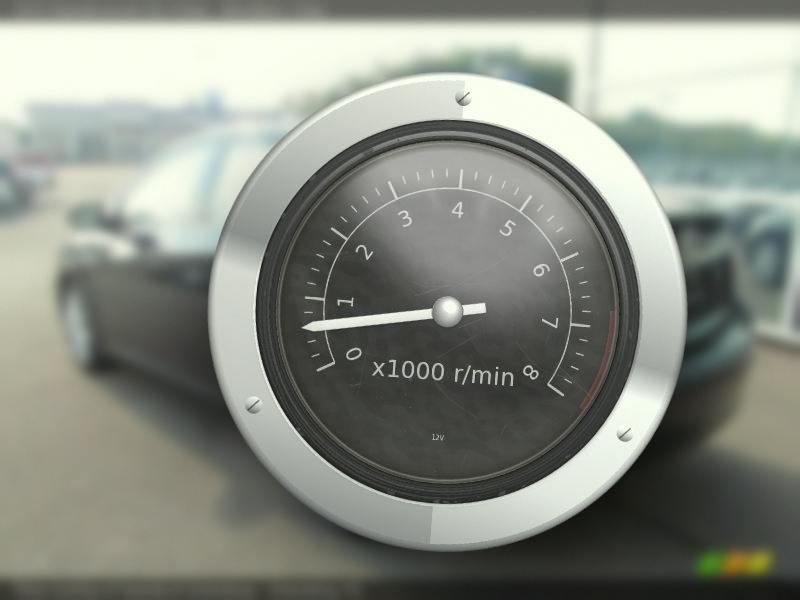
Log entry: {"value": 600, "unit": "rpm"}
